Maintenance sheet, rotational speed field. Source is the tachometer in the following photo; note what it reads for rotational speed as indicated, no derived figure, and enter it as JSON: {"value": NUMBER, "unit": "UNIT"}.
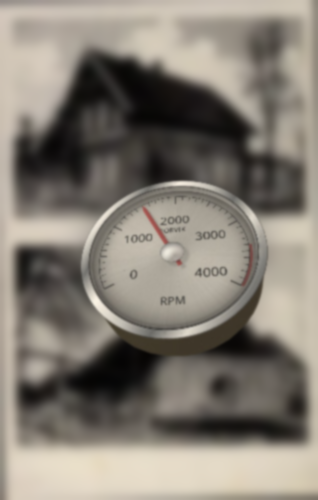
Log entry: {"value": 1500, "unit": "rpm"}
